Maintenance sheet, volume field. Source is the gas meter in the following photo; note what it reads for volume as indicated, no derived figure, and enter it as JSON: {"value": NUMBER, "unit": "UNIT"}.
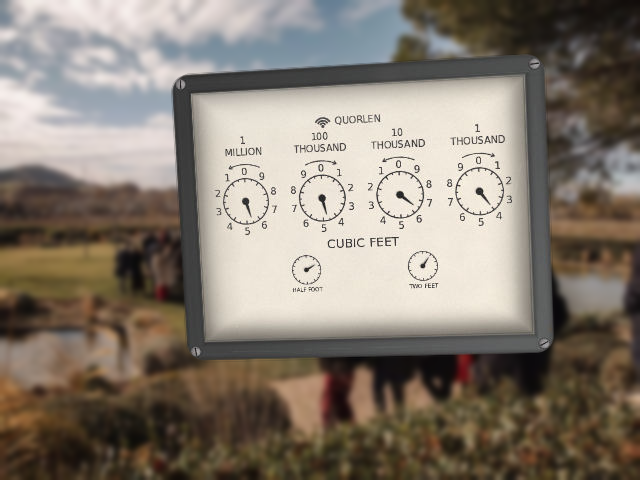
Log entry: {"value": 546400, "unit": "ft³"}
